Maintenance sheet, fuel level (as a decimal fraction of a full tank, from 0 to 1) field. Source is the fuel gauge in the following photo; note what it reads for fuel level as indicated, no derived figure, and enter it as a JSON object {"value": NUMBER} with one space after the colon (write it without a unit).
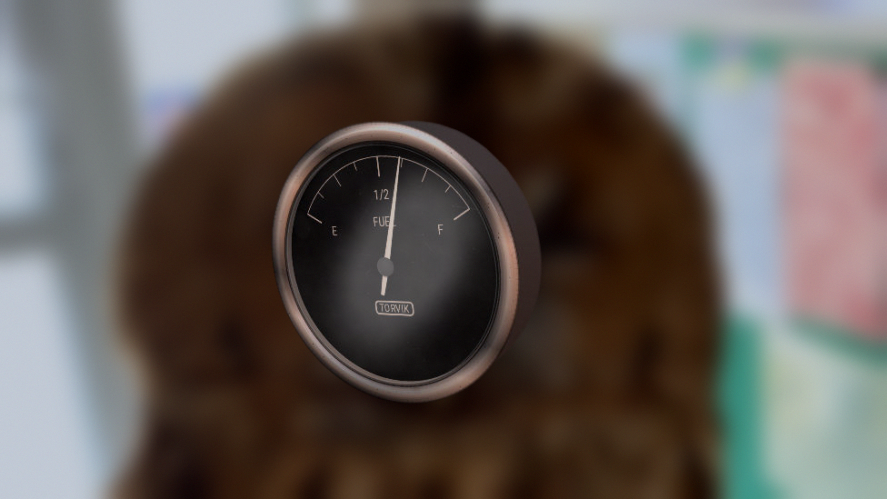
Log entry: {"value": 0.625}
